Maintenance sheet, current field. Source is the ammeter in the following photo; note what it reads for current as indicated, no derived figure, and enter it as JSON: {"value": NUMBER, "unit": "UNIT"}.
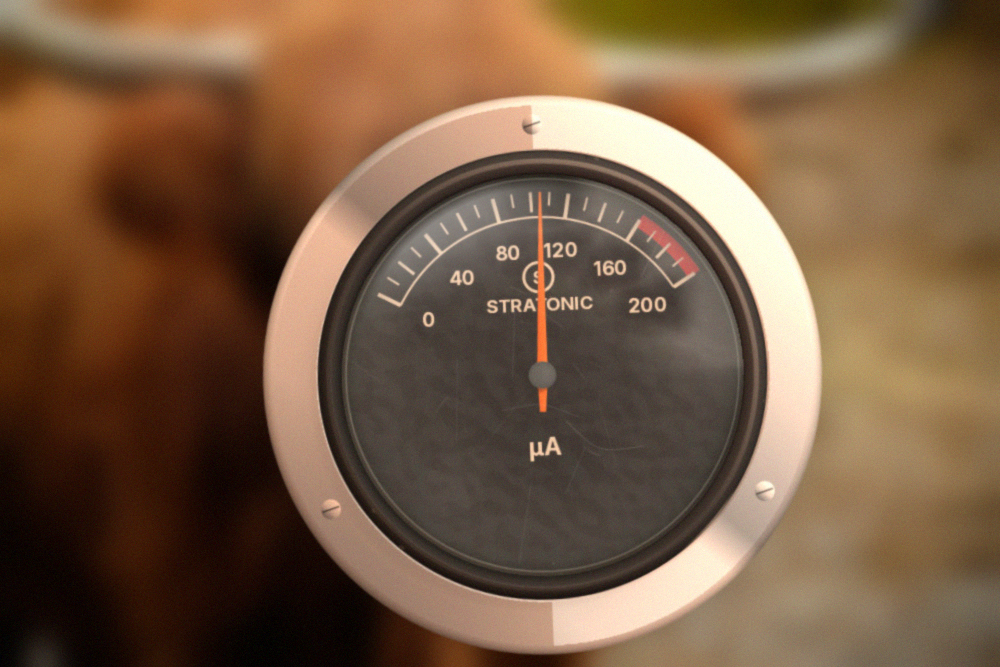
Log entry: {"value": 105, "unit": "µA"}
